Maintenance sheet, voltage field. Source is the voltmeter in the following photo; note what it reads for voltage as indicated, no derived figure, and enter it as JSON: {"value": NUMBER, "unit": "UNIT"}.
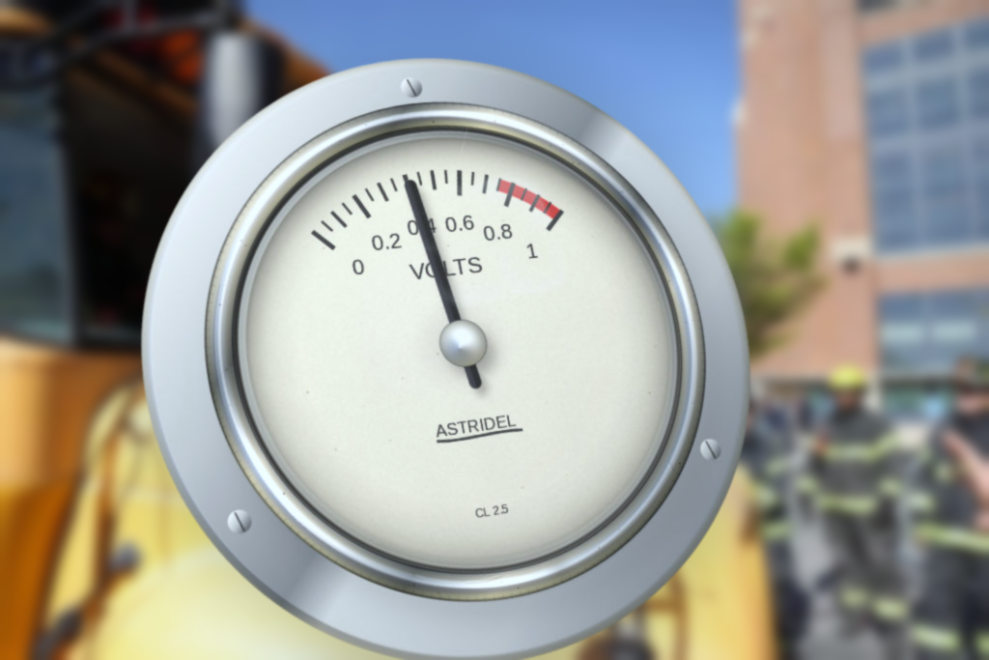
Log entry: {"value": 0.4, "unit": "V"}
